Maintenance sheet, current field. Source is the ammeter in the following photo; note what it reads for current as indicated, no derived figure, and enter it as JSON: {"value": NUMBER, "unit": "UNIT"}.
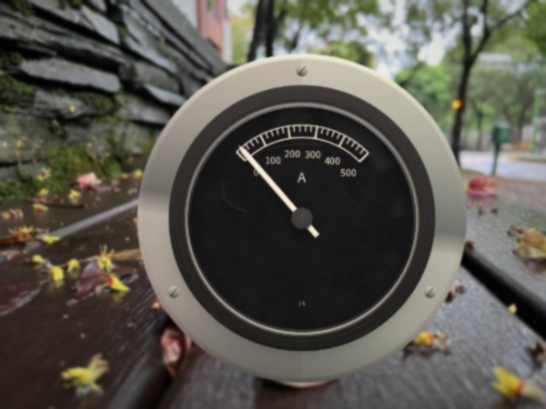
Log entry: {"value": 20, "unit": "A"}
